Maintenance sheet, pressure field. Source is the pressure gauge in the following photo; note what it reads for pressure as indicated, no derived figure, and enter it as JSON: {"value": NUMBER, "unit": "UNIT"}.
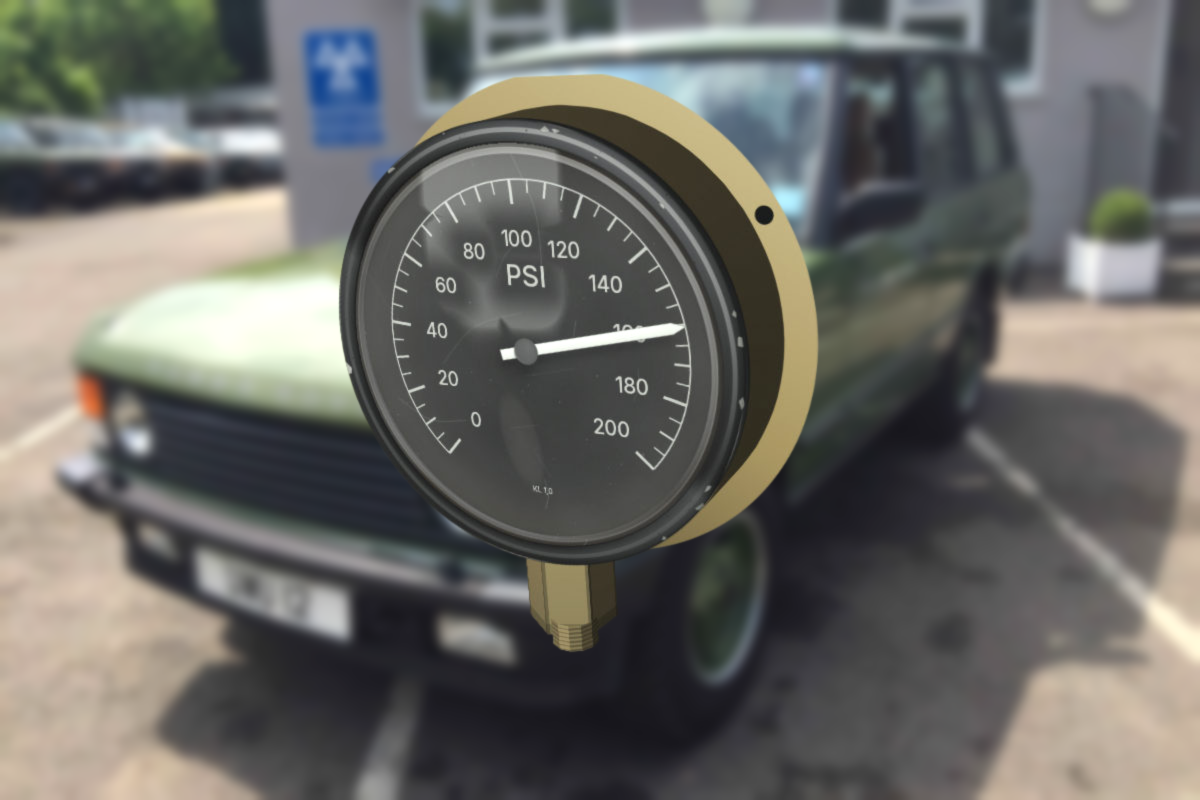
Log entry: {"value": 160, "unit": "psi"}
